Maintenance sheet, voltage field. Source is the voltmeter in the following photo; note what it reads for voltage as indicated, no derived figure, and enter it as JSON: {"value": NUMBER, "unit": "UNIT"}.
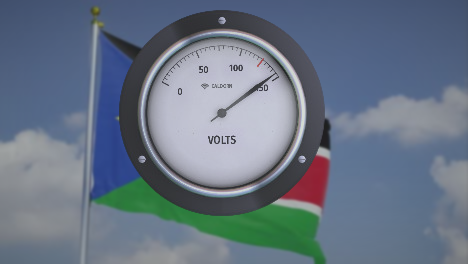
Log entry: {"value": 145, "unit": "V"}
